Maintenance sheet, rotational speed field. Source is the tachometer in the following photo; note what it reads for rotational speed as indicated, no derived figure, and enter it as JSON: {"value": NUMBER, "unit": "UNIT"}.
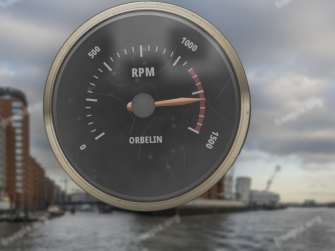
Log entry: {"value": 1300, "unit": "rpm"}
